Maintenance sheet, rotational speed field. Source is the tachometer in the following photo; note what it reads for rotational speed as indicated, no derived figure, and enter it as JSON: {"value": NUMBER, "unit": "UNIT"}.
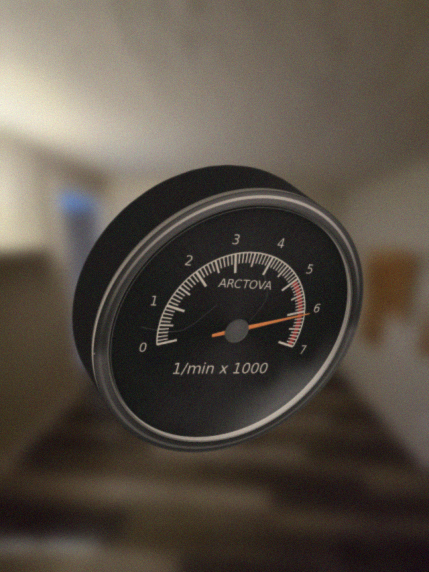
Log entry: {"value": 6000, "unit": "rpm"}
